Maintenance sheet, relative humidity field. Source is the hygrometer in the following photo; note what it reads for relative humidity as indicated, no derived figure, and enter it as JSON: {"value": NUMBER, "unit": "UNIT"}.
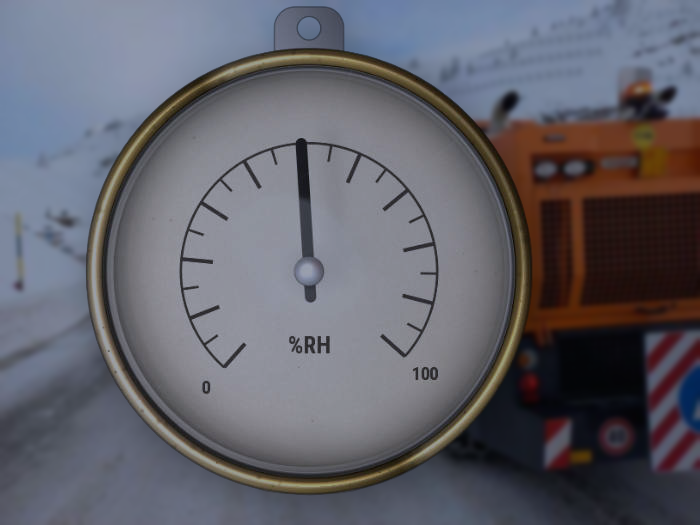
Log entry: {"value": 50, "unit": "%"}
